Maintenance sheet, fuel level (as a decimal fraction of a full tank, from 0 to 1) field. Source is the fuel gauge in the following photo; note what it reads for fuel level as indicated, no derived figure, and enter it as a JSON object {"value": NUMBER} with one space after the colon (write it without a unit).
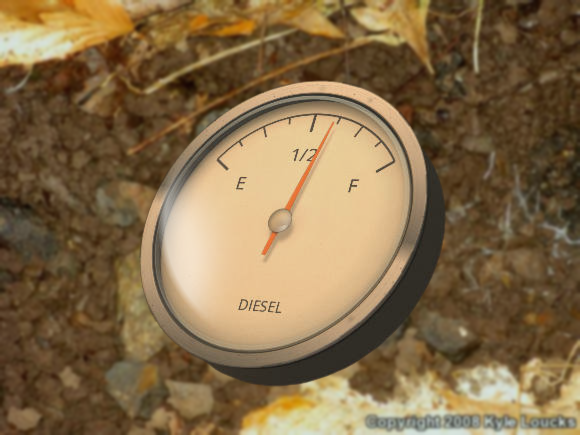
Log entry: {"value": 0.625}
